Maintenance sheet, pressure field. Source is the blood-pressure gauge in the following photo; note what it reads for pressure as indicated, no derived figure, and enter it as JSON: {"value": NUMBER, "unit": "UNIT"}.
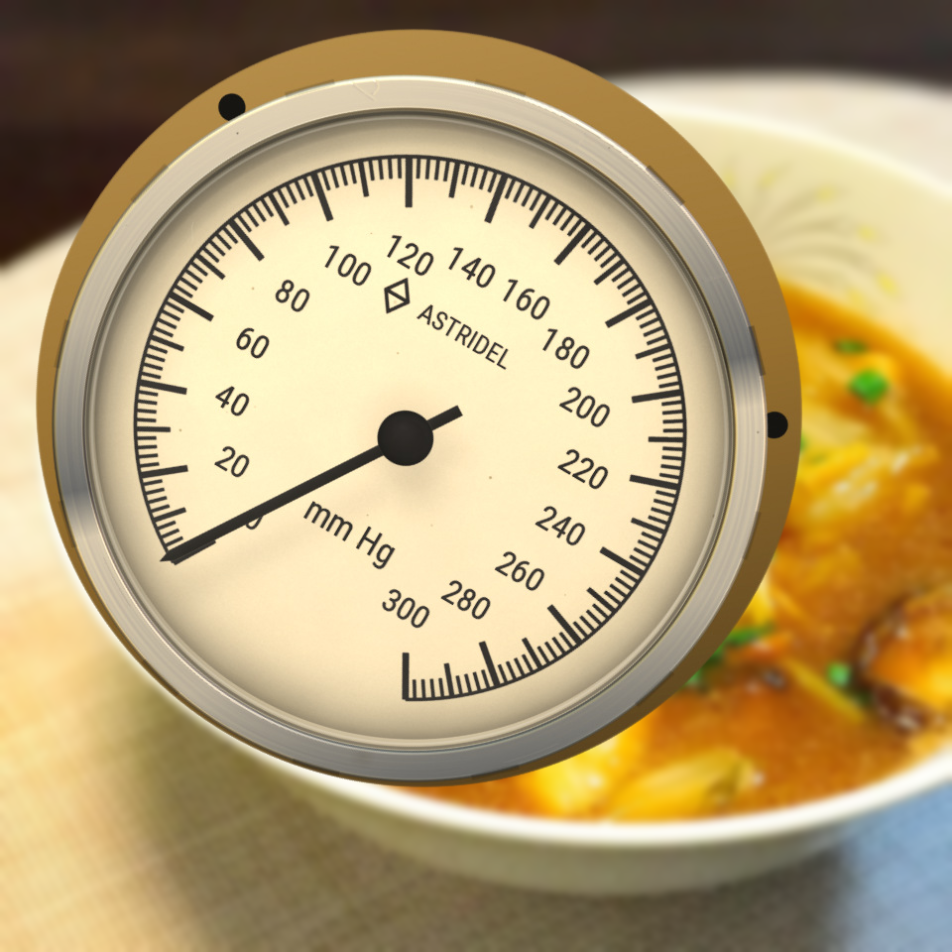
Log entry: {"value": 2, "unit": "mmHg"}
